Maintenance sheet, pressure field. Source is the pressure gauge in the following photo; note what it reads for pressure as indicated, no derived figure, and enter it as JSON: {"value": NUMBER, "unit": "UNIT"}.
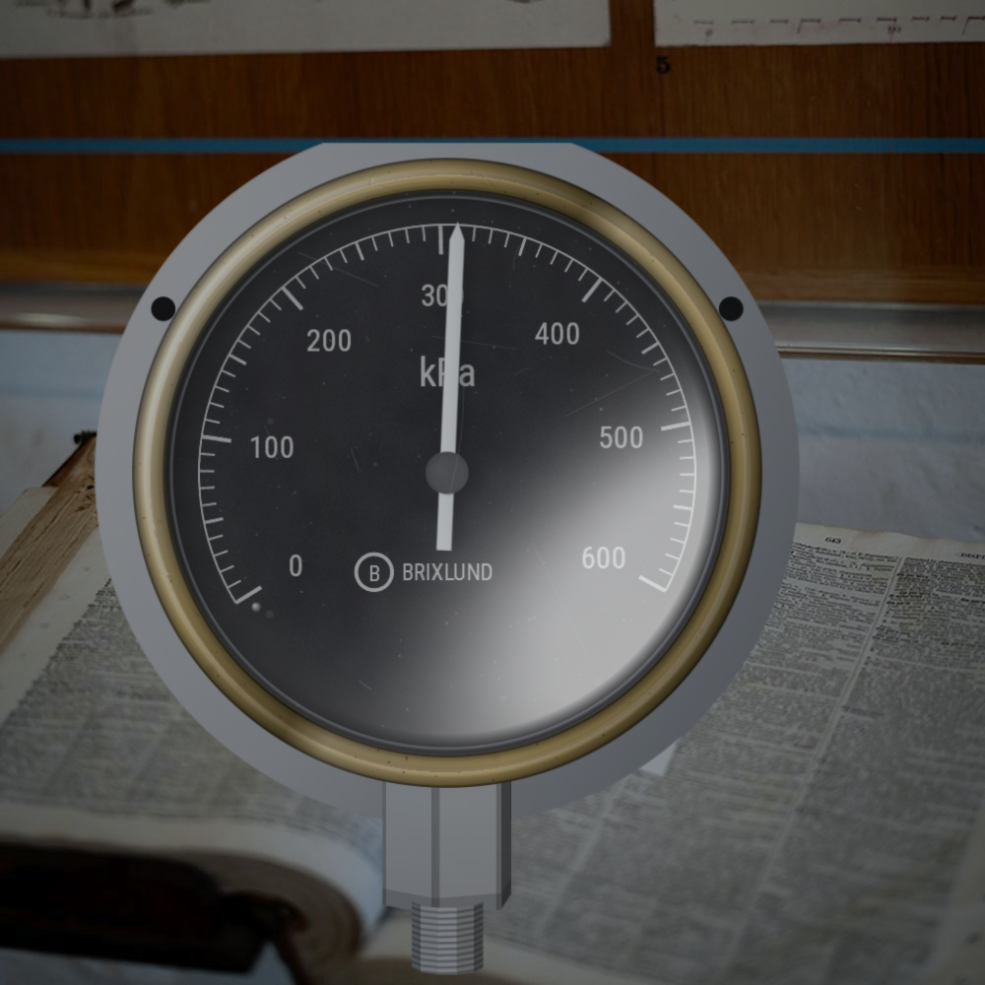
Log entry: {"value": 310, "unit": "kPa"}
